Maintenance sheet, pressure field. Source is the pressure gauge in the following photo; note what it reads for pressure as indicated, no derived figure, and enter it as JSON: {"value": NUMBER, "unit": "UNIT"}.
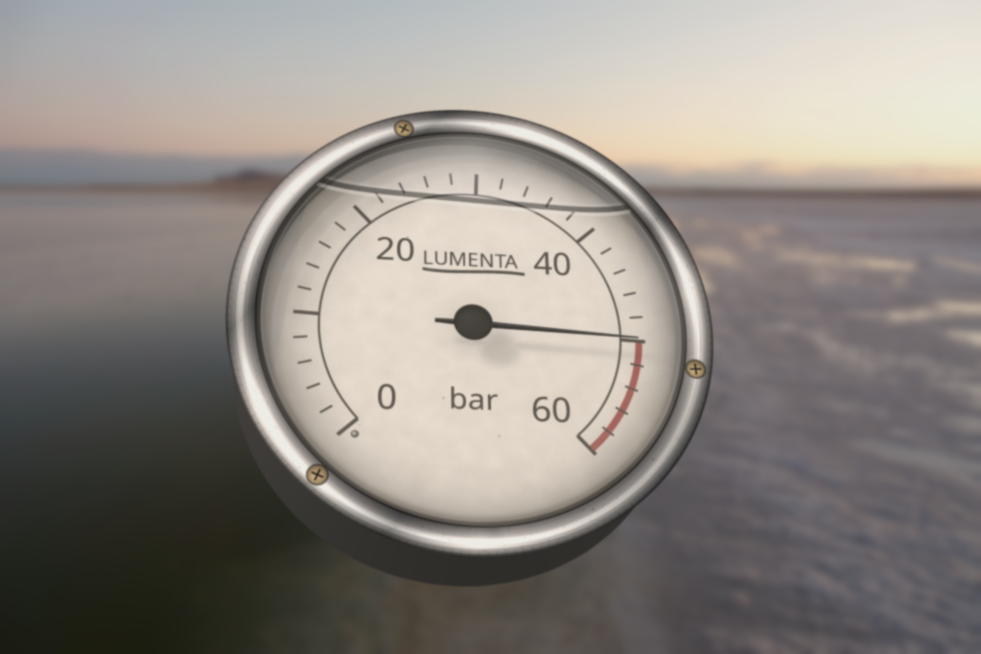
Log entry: {"value": 50, "unit": "bar"}
